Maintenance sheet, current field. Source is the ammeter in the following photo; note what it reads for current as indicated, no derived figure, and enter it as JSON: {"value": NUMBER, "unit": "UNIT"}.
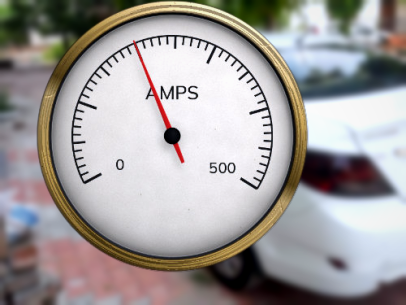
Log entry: {"value": 200, "unit": "A"}
